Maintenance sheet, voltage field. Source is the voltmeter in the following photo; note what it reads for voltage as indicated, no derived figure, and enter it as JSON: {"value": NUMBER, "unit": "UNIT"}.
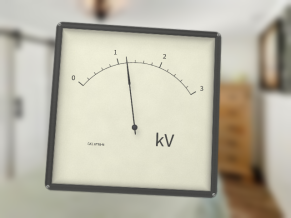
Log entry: {"value": 1.2, "unit": "kV"}
